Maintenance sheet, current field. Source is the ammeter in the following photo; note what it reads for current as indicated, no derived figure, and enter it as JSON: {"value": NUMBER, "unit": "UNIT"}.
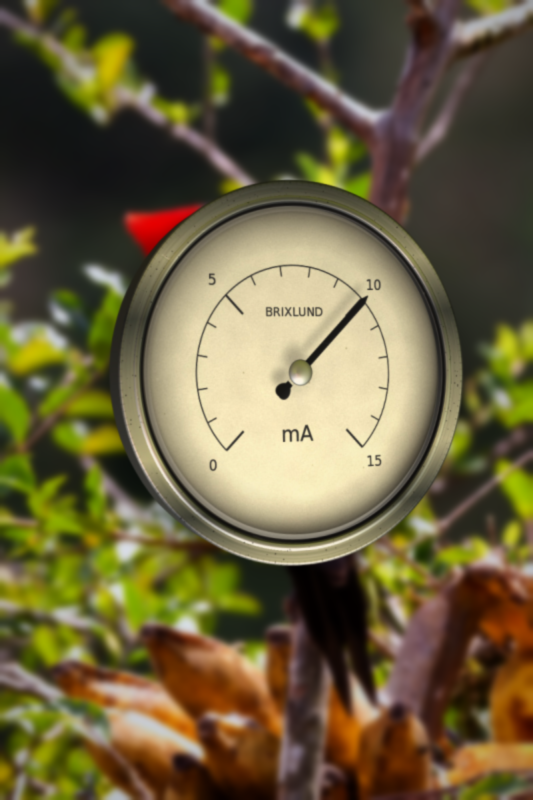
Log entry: {"value": 10, "unit": "mA"}
